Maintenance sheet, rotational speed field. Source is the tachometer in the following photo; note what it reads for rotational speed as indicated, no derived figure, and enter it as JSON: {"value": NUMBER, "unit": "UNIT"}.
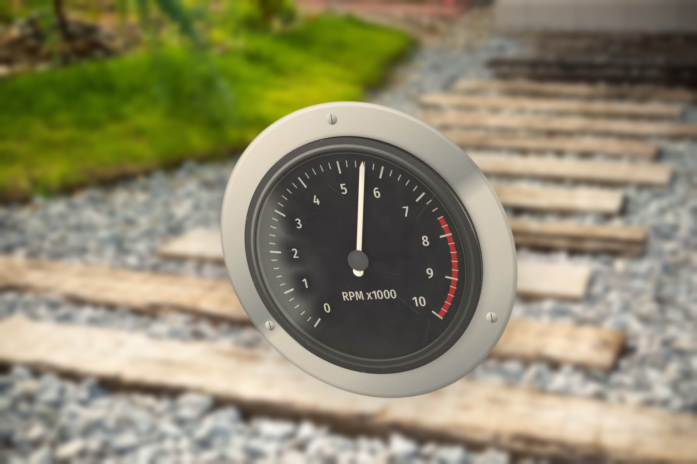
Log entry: {"value": 5600, "unit": "rpm"}
